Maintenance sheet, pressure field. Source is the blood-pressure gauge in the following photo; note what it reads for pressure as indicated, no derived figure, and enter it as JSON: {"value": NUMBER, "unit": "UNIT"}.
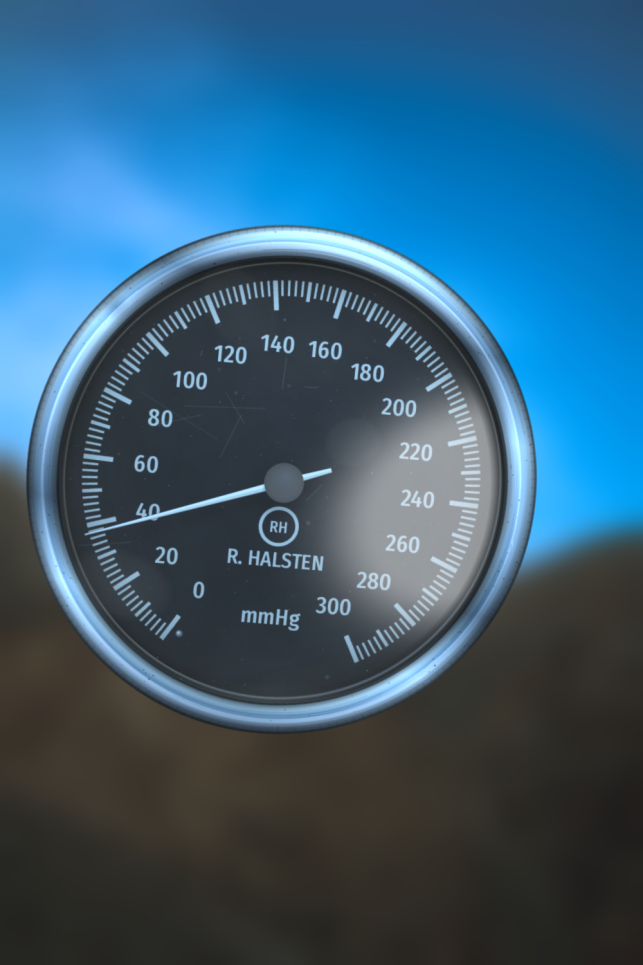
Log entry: {"value": 38, "unit": "mmHg"}
